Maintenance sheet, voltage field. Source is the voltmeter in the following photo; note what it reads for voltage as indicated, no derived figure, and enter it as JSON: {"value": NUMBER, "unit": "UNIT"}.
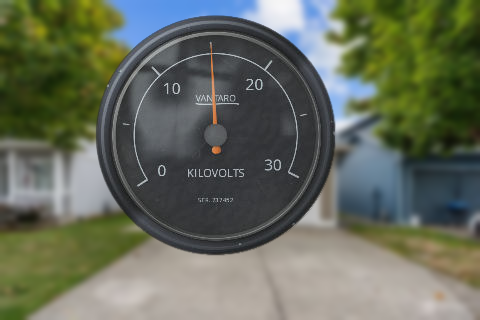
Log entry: {"value": 15, "unit": "kV"}
